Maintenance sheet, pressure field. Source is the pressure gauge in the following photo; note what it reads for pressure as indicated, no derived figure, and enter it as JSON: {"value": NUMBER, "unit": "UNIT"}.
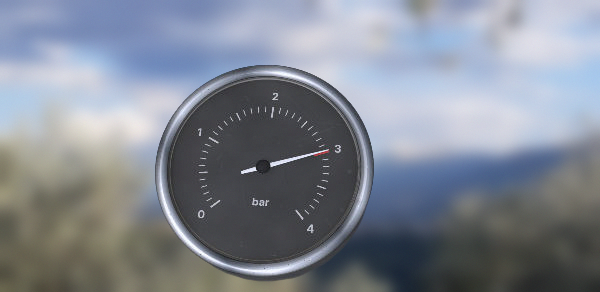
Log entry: {"value": 3, "unit": "bar"}
